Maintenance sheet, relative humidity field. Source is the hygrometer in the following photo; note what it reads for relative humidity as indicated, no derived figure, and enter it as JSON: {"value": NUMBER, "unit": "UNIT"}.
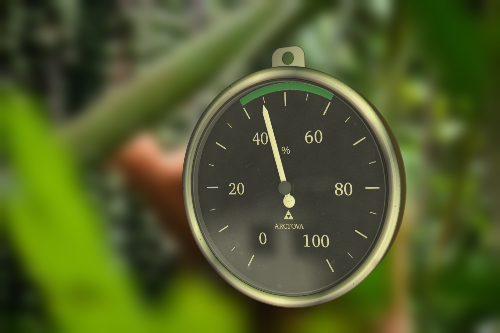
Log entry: {"value": 45, "unit": "%"}
